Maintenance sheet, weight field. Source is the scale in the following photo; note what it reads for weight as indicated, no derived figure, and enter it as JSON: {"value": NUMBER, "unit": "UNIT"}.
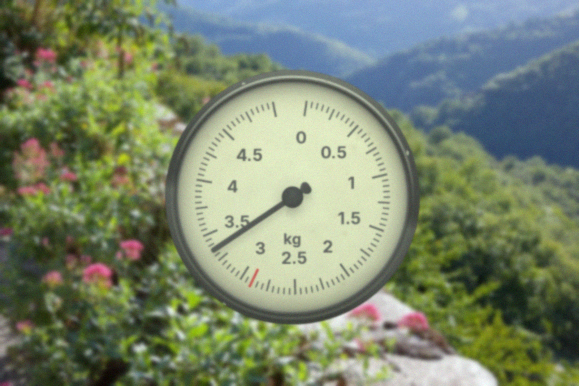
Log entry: {"value": 3.35, "unit": "kg"}
